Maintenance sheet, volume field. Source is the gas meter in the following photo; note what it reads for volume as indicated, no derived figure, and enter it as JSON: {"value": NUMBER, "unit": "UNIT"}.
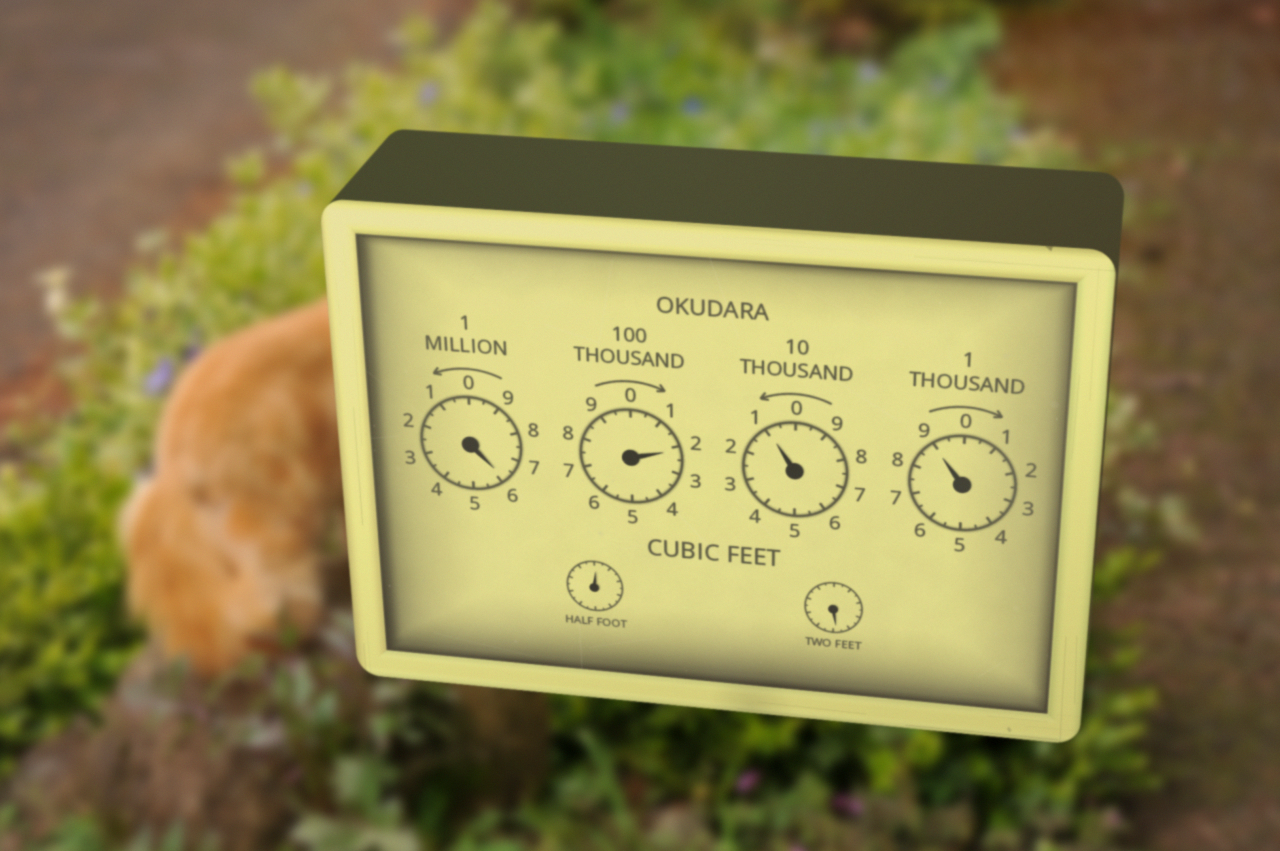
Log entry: {"value": 620900, "unit": "ft³"}
